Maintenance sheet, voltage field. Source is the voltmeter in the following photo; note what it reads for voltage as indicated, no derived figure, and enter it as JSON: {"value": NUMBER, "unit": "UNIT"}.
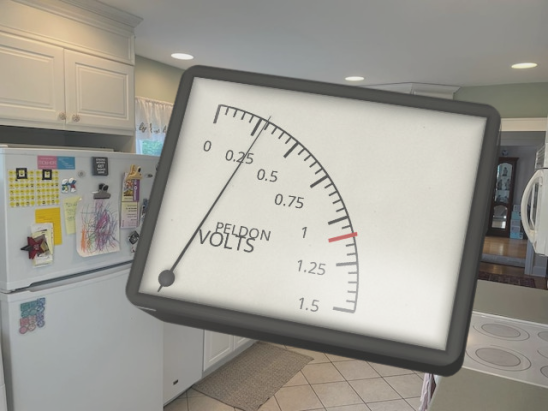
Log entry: {"value": 0.3, "unit": "V"}
